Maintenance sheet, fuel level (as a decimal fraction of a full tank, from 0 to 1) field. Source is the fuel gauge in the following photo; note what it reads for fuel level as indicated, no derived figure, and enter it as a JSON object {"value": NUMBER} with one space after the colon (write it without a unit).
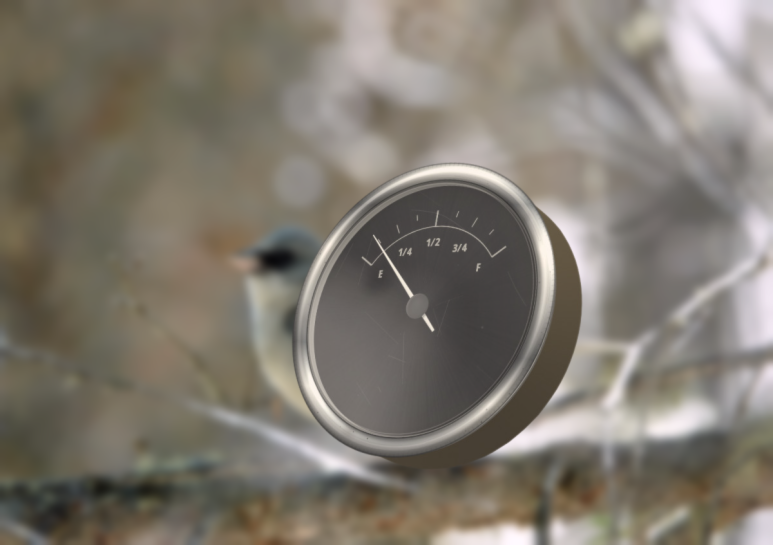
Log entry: {"value": 0.125}
